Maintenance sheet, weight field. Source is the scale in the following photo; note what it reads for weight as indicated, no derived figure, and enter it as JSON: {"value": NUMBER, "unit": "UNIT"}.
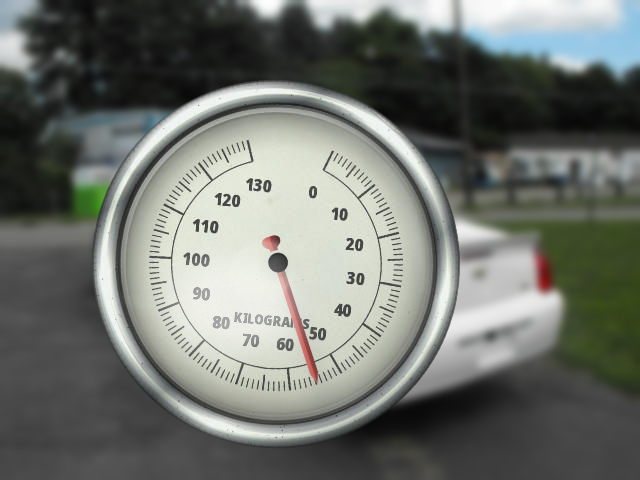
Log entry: {"value": 55, "unit": "kg"}
